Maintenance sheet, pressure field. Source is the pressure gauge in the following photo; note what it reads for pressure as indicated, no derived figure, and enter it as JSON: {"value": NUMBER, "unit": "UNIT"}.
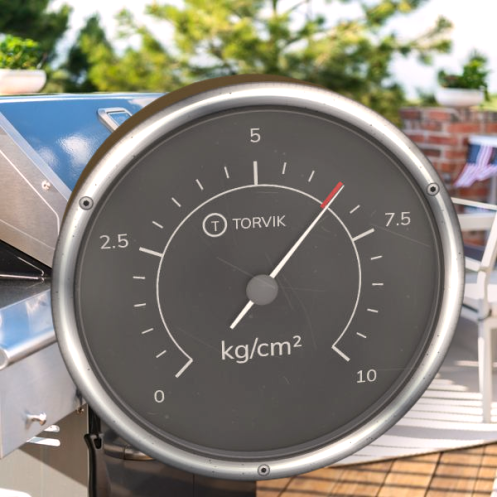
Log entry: {"value": 6.5, "unit": "kg/cm²"}
